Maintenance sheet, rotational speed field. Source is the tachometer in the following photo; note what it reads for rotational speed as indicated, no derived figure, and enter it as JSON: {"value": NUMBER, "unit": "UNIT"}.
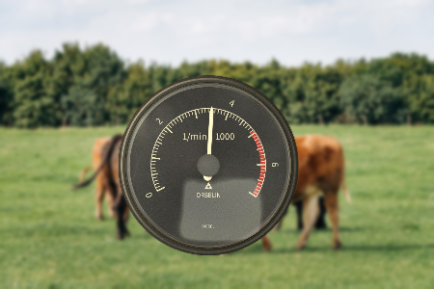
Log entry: {"value": 3500, "unit": "rpm"}
